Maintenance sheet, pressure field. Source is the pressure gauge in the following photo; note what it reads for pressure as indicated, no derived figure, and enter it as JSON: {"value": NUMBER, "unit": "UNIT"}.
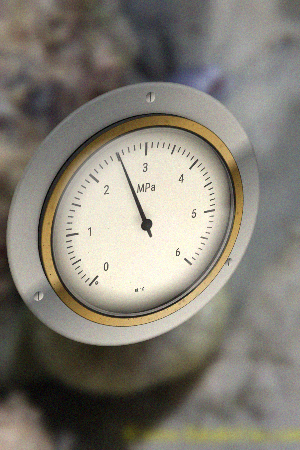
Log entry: {"value": 2.5, "unit": "MPa"}
